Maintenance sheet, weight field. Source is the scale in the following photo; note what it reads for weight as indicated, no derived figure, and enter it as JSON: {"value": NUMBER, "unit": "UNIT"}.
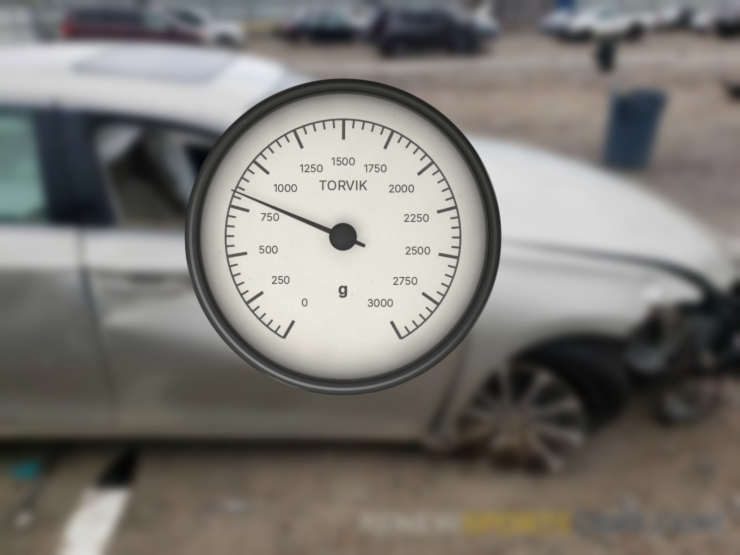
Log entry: {"value": 825, "unit": "g"}
